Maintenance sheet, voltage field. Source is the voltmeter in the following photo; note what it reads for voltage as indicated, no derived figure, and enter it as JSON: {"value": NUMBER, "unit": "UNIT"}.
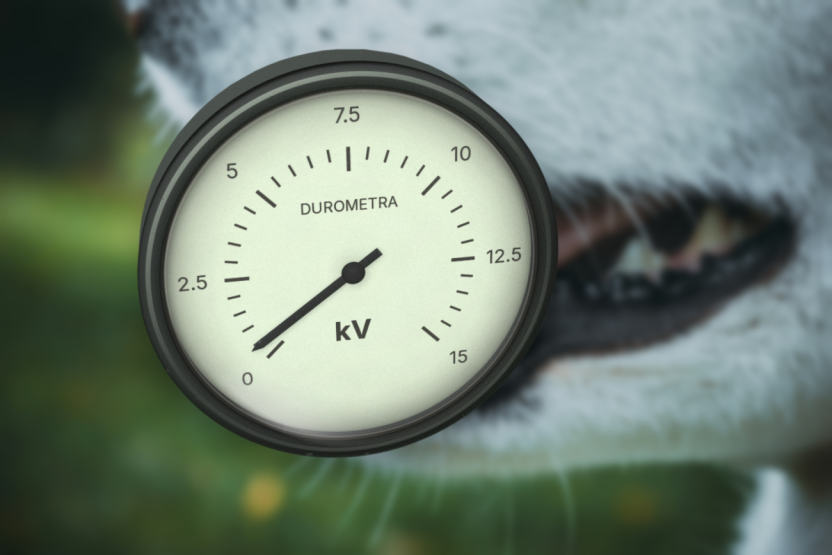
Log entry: {"value": 0.5, "unit": "kV"}
